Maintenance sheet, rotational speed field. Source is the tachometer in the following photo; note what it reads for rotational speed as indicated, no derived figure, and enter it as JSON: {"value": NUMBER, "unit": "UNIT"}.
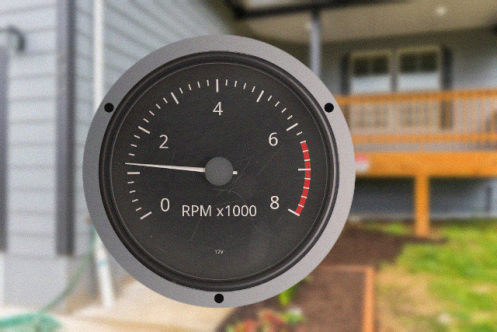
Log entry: {"value": 1200, "unit": "rpm"}
